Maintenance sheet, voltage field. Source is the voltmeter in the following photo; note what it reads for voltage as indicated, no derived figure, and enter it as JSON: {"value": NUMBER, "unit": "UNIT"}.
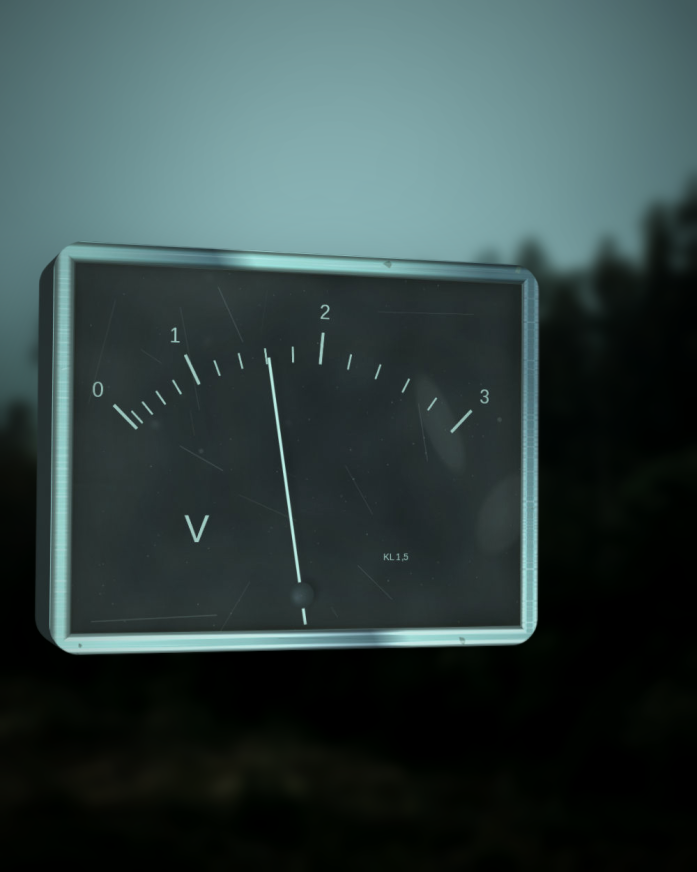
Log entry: {"value": 1.6, "unit": "V"}
